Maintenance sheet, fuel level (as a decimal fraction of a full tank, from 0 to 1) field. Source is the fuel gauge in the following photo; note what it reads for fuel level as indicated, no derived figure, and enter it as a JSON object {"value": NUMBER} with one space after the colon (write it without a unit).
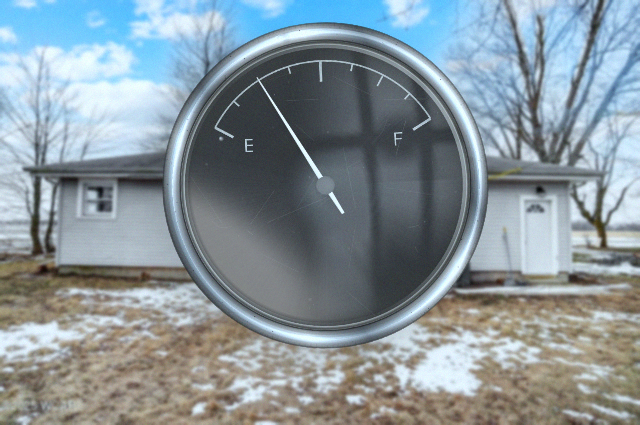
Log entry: {"value": 0.25}
